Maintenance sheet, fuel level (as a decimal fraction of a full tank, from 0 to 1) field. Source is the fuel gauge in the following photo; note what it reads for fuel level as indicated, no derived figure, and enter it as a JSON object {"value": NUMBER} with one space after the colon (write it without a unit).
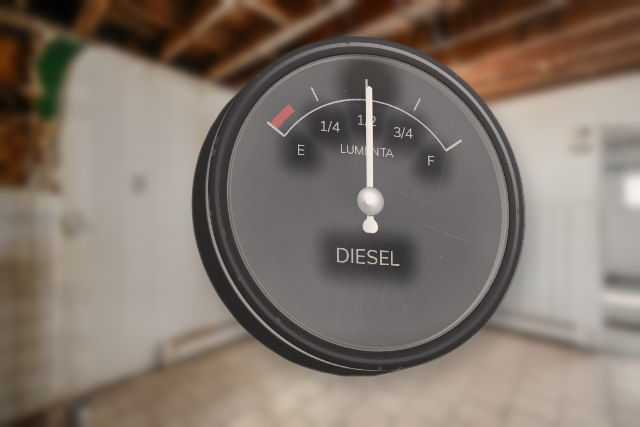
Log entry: {"value": 0.5}
